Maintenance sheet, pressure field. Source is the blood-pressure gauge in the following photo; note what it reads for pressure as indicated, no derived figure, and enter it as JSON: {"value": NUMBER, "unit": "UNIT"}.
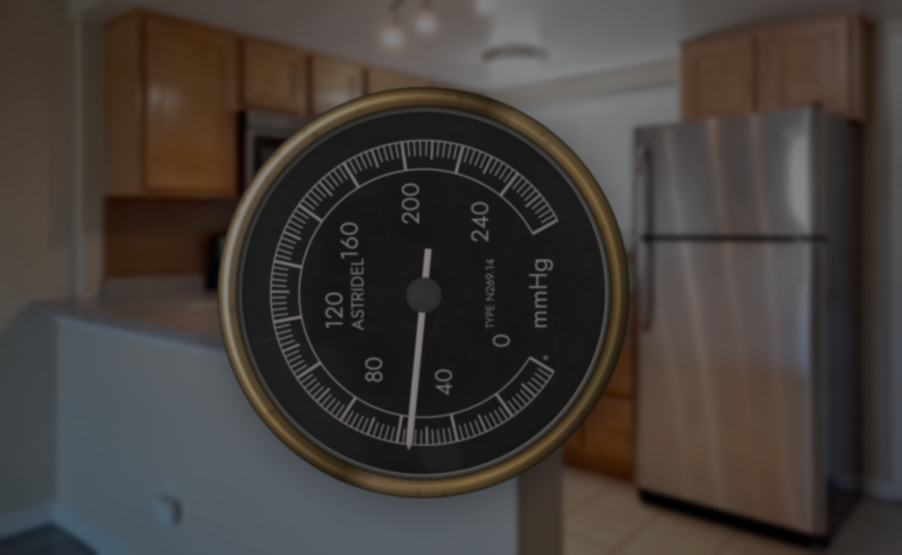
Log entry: {"value": 56, "unit": "mmHg"}
